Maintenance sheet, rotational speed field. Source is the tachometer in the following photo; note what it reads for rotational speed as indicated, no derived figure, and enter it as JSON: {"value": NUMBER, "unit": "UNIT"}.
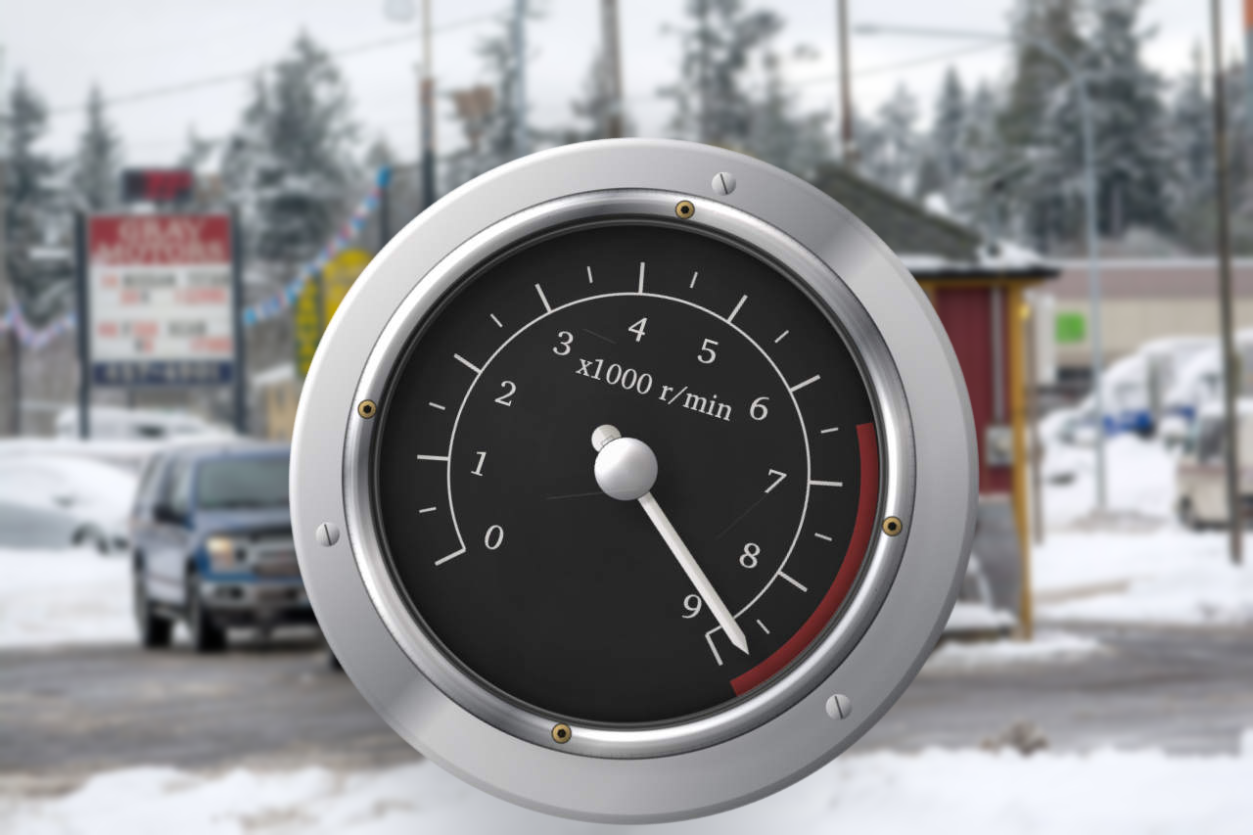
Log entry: {"value": 8750, "unit": "rpm"}
